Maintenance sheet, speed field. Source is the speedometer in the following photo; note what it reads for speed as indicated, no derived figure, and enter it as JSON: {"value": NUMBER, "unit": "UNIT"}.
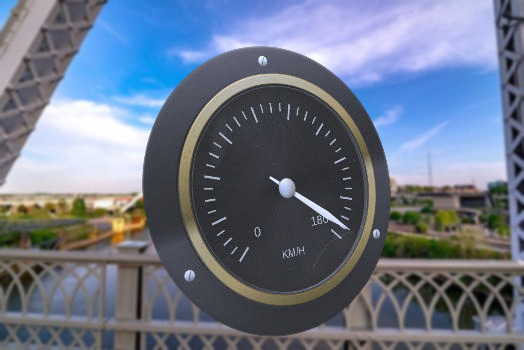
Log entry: {"value": 175, "unit": "km/h"}
